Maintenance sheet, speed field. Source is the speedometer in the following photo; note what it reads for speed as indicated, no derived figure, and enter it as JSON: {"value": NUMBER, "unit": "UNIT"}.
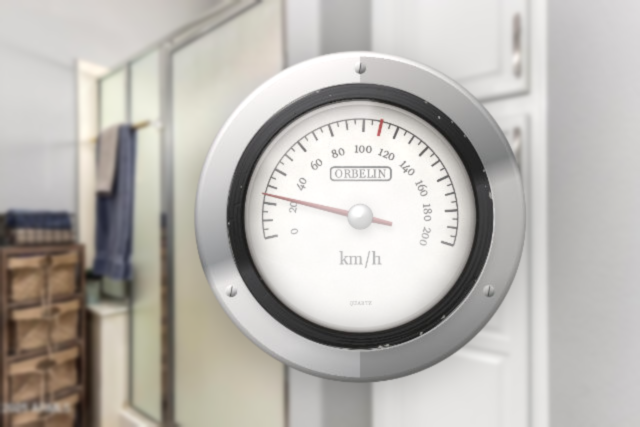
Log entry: {"value": 25, "unit": "km/h"}
